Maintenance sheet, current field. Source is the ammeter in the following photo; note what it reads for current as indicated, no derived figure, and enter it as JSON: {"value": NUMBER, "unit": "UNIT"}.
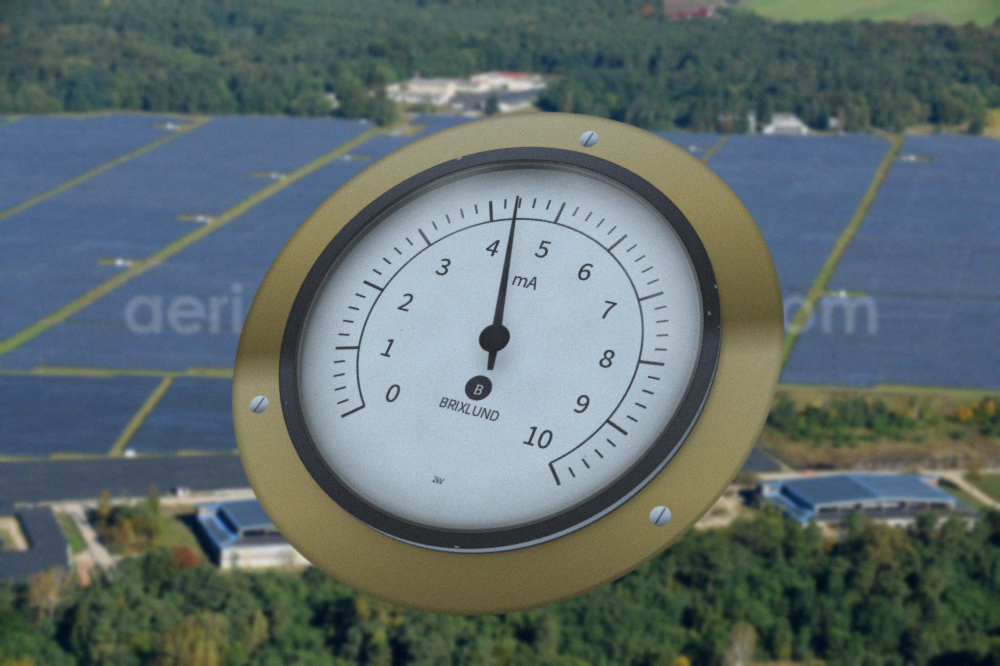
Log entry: {"value": 4.4, "unit": "mA"}
